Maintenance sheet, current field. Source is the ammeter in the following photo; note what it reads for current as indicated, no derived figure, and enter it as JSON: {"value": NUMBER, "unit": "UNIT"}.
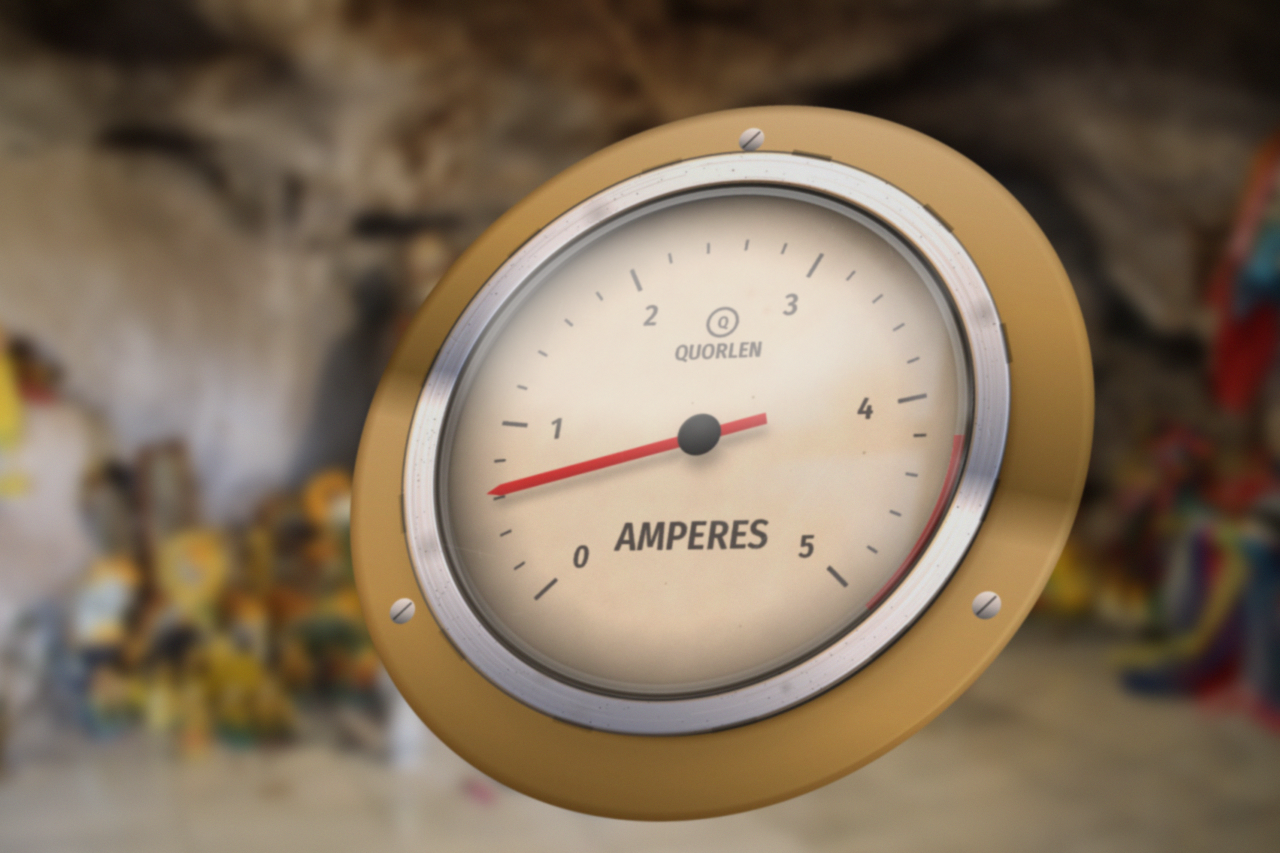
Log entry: {"value": 0.6, "unit": "A"}
